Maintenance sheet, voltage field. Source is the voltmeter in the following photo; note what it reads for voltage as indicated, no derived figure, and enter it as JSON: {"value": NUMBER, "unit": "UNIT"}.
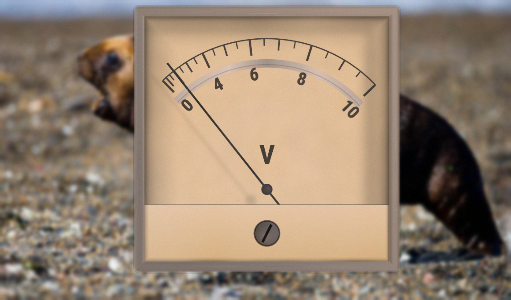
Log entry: {"value": 2, "unit": "V"}
